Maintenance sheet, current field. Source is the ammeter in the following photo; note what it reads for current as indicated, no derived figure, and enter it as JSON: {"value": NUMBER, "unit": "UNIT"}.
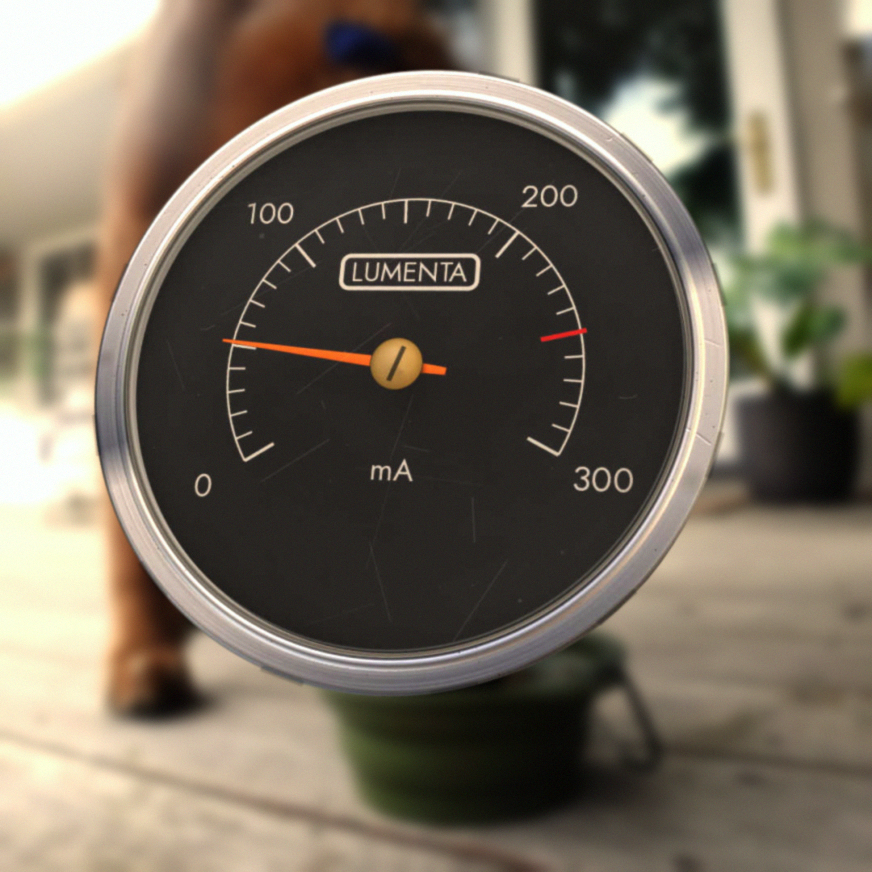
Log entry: {"value": 50, "unit": "mA"}
